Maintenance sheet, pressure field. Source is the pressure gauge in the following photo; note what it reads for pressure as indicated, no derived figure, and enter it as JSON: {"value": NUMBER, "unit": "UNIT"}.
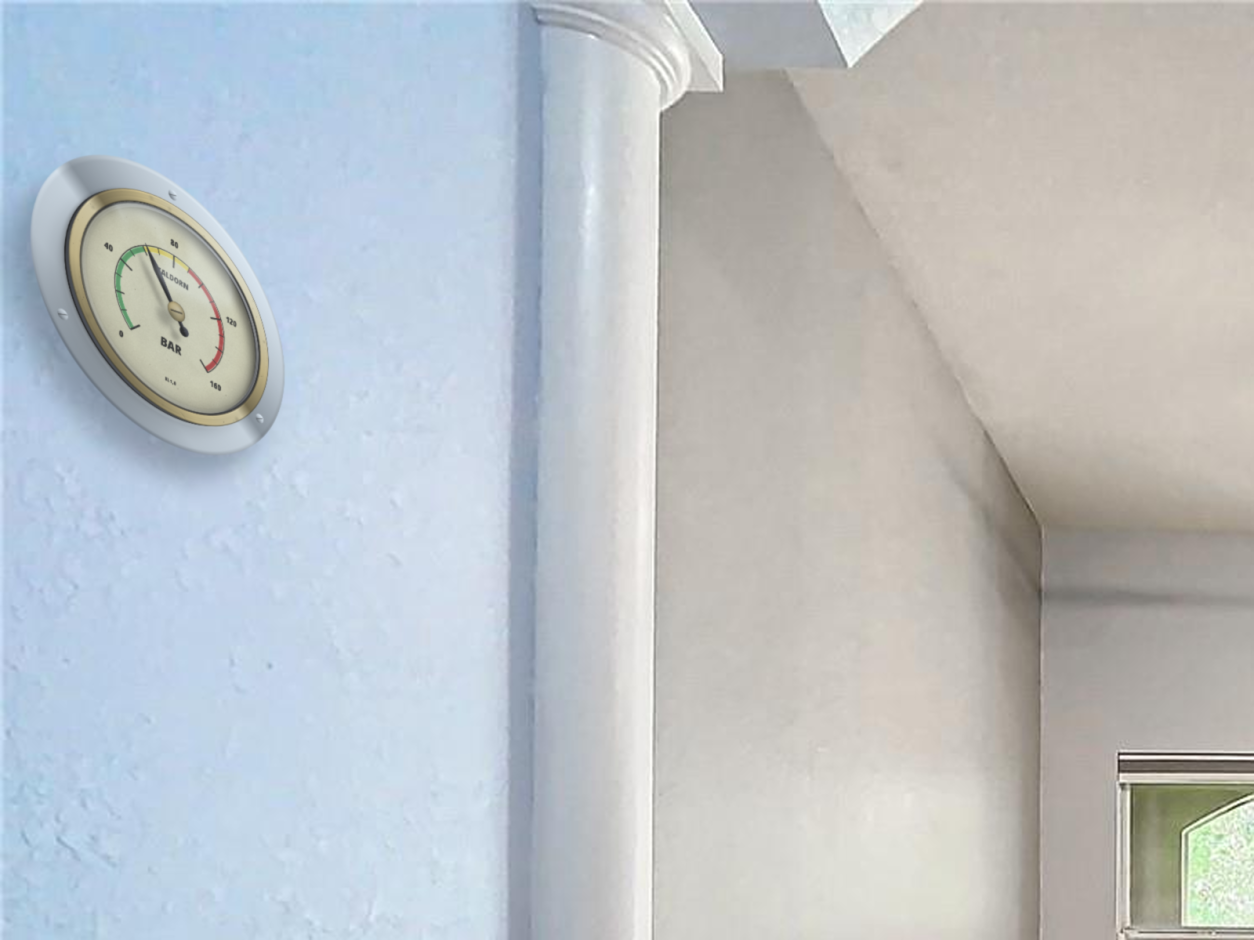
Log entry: {"value": 60, "unit": "bar"}
